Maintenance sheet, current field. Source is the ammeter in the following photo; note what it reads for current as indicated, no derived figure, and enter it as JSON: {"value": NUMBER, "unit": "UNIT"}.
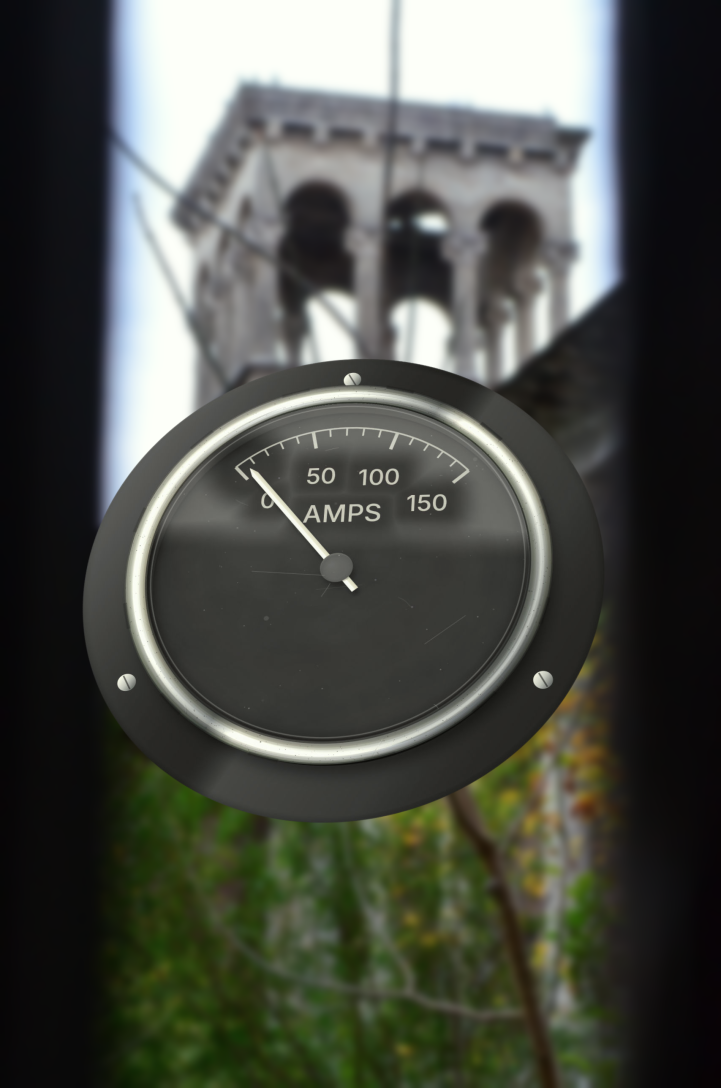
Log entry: {"value": 5, "unit": "A"}
